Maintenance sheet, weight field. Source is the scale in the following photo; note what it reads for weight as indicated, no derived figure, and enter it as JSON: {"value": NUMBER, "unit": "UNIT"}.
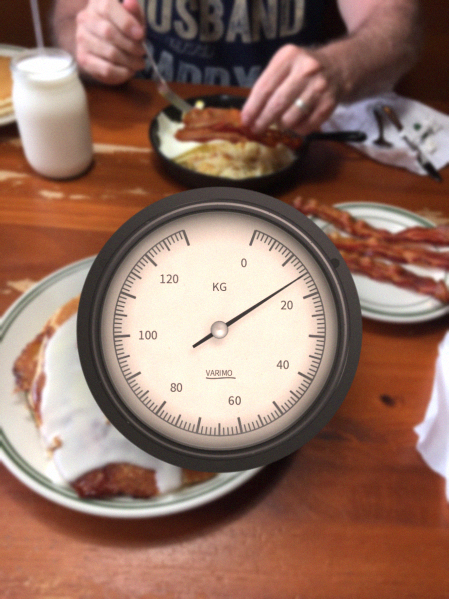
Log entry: {"value": 15, "unit": "kg"}
